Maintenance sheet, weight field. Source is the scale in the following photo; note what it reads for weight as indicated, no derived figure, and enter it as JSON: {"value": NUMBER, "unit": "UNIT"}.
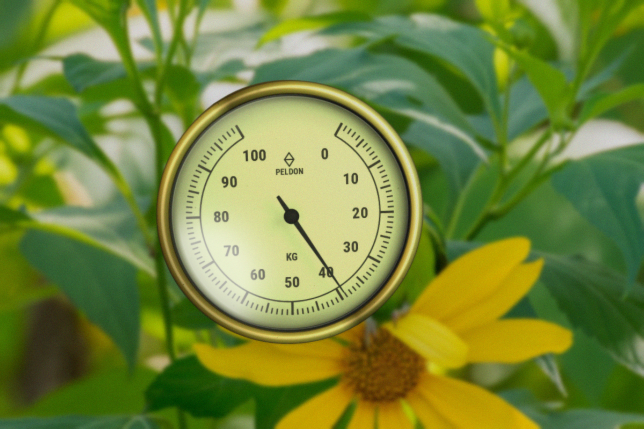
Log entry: {"value": 39, "unit": "kg"}
